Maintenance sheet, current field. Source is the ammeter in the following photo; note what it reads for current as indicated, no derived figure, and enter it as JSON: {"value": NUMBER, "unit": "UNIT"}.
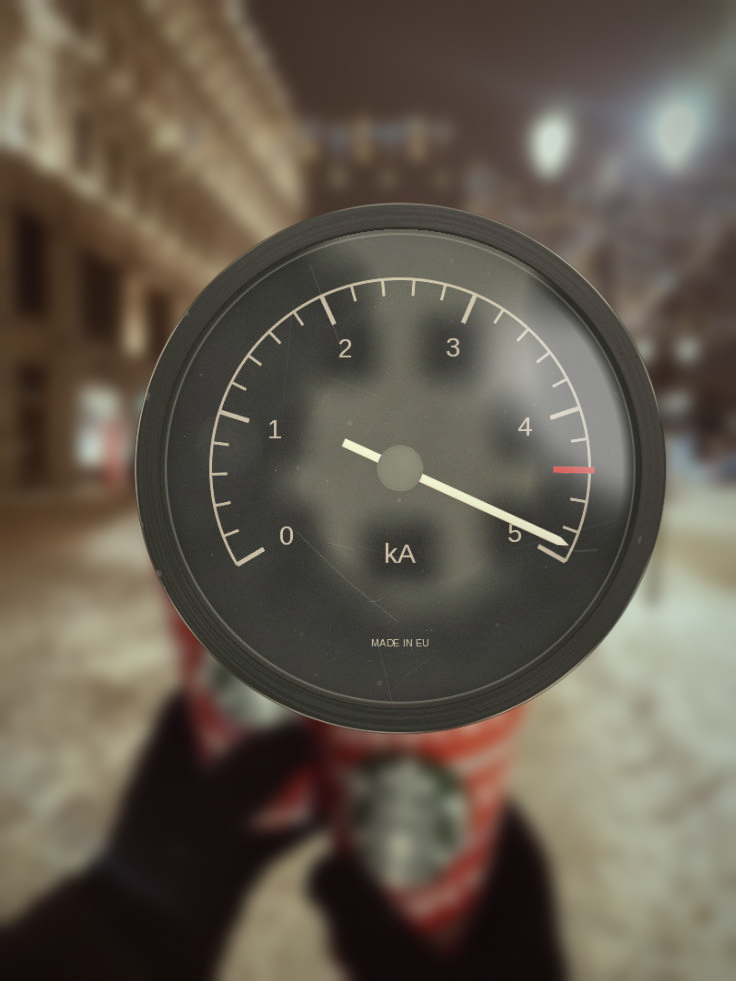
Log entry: {"value": 4.9, "unit": "kA"}
